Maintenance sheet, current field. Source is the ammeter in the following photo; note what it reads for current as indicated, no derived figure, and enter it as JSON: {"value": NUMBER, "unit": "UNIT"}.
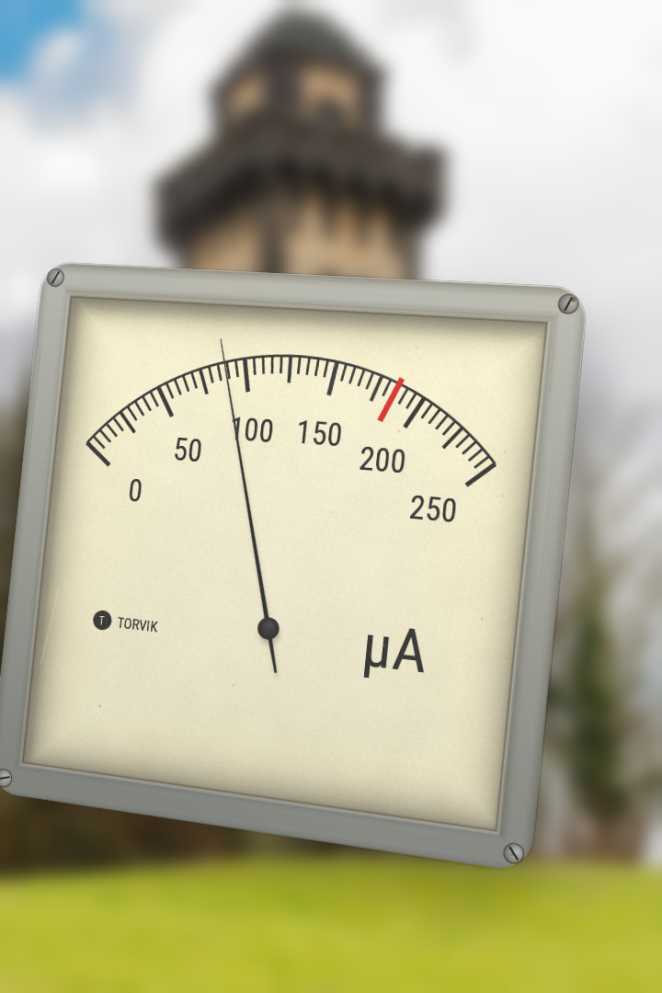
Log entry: {"value": 90, "unit": "µA"}
